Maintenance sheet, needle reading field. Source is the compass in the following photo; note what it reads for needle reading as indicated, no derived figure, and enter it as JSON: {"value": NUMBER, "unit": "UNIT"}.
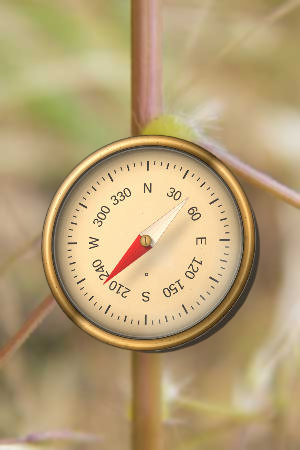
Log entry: {"value": 225, "unit": "°"}
